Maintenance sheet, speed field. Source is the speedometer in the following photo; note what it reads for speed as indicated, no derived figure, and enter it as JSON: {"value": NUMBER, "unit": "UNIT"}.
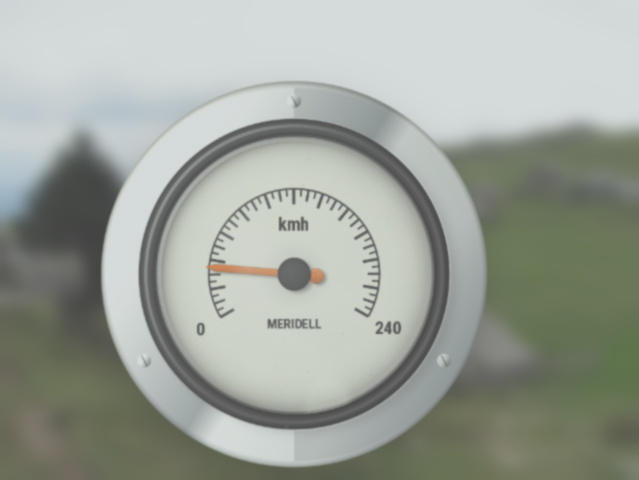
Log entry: {"value": 35, "unit": "km/h"}
